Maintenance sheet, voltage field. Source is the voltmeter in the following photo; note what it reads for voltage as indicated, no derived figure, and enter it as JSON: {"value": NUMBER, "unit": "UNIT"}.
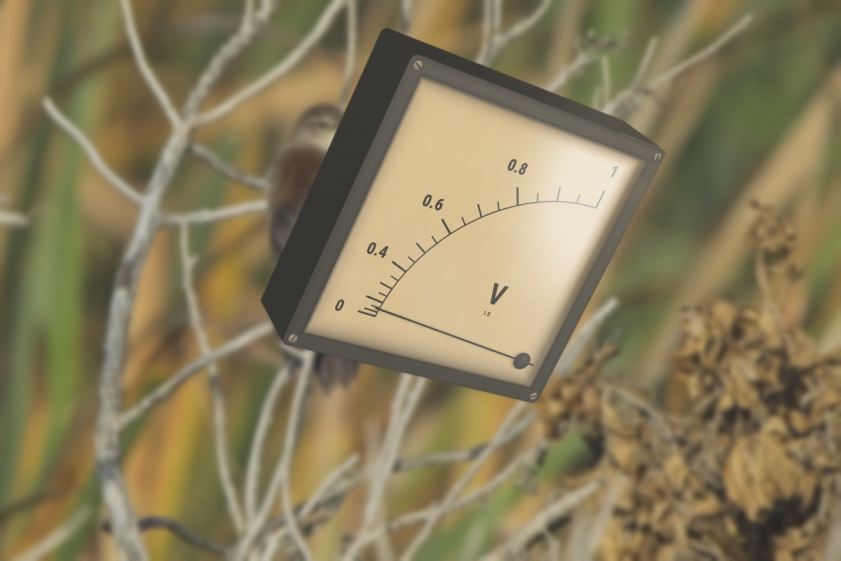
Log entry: {"value": 0.15, "unit": "V"}
